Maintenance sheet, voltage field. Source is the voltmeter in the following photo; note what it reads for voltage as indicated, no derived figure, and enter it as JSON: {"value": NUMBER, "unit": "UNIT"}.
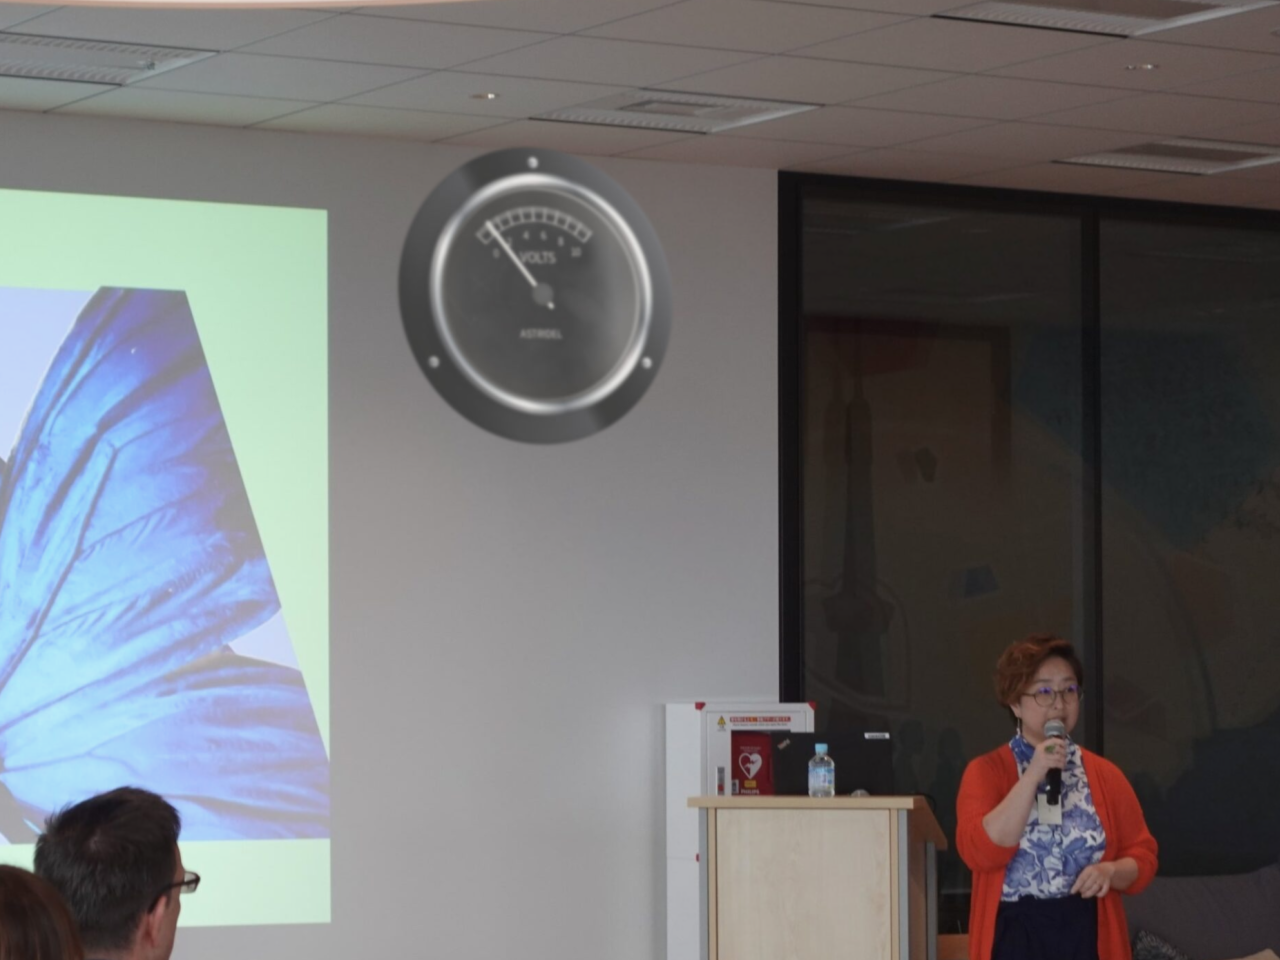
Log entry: {"value": 1, "unit": "V"}
